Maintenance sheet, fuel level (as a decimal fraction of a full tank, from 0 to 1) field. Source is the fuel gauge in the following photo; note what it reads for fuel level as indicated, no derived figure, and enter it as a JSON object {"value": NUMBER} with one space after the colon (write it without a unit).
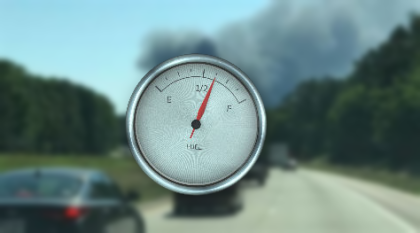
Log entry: {"value": 0.625}
